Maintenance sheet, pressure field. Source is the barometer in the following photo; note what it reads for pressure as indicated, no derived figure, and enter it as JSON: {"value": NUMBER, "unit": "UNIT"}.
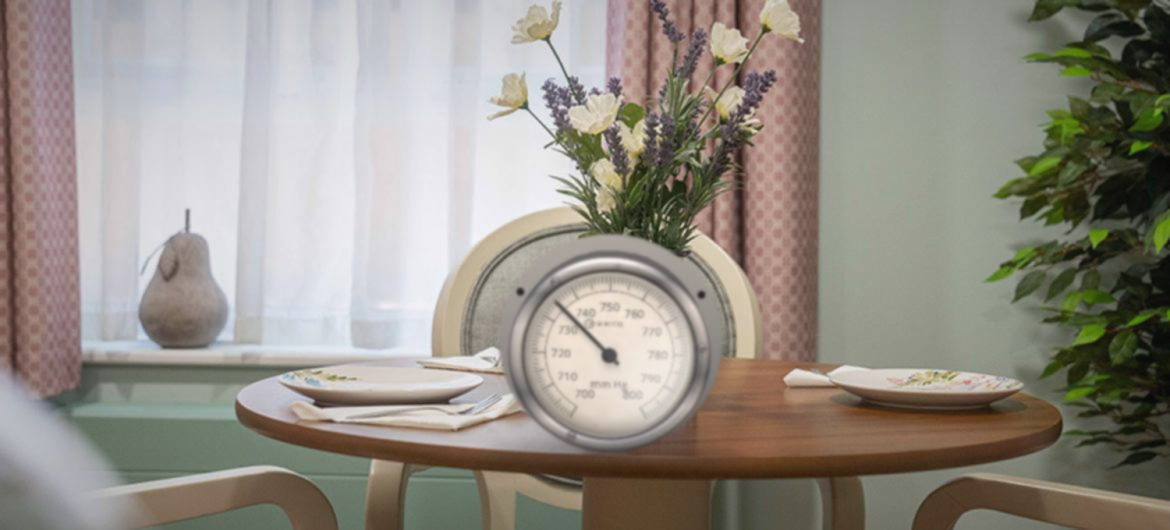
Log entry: {"value": 735, "unit": "mmHg"}
